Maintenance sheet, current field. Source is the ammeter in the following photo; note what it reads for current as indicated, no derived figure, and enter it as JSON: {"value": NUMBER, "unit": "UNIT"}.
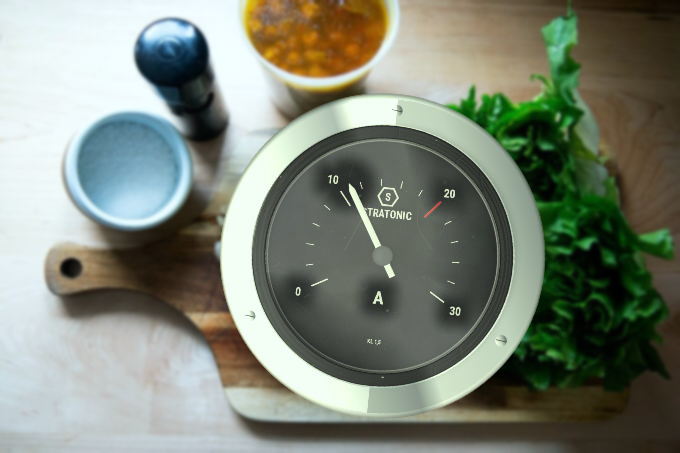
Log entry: {"value": 11, "unit": "A"}
